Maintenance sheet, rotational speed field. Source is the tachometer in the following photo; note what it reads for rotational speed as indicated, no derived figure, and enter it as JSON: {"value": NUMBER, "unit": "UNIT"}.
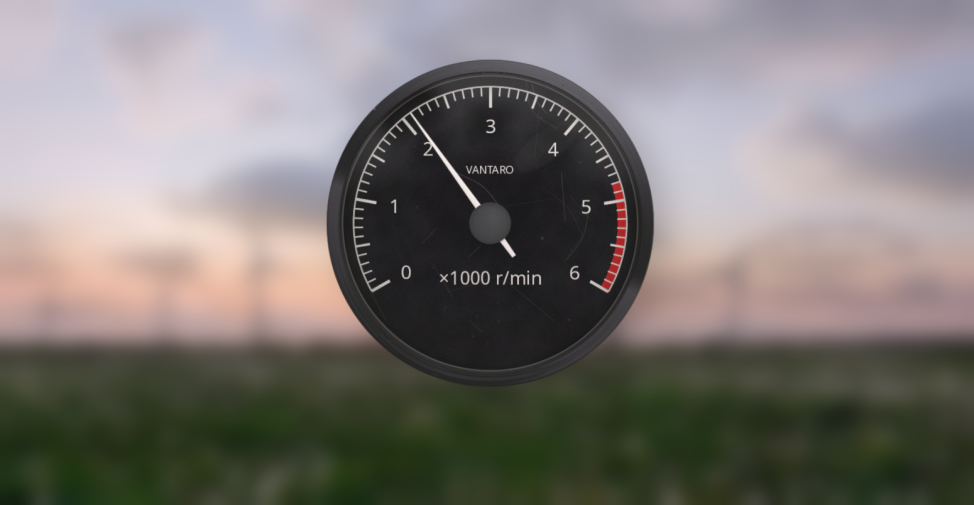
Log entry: {"value": 2100, "unit": "rpm"}
